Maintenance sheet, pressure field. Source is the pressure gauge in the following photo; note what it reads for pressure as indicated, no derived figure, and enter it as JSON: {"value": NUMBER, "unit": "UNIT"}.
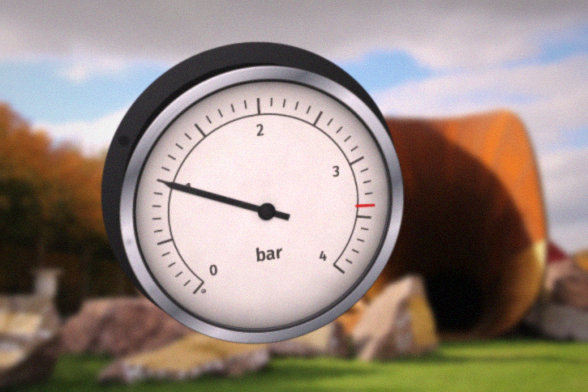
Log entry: {"value": 1, "unit": "bar"}
